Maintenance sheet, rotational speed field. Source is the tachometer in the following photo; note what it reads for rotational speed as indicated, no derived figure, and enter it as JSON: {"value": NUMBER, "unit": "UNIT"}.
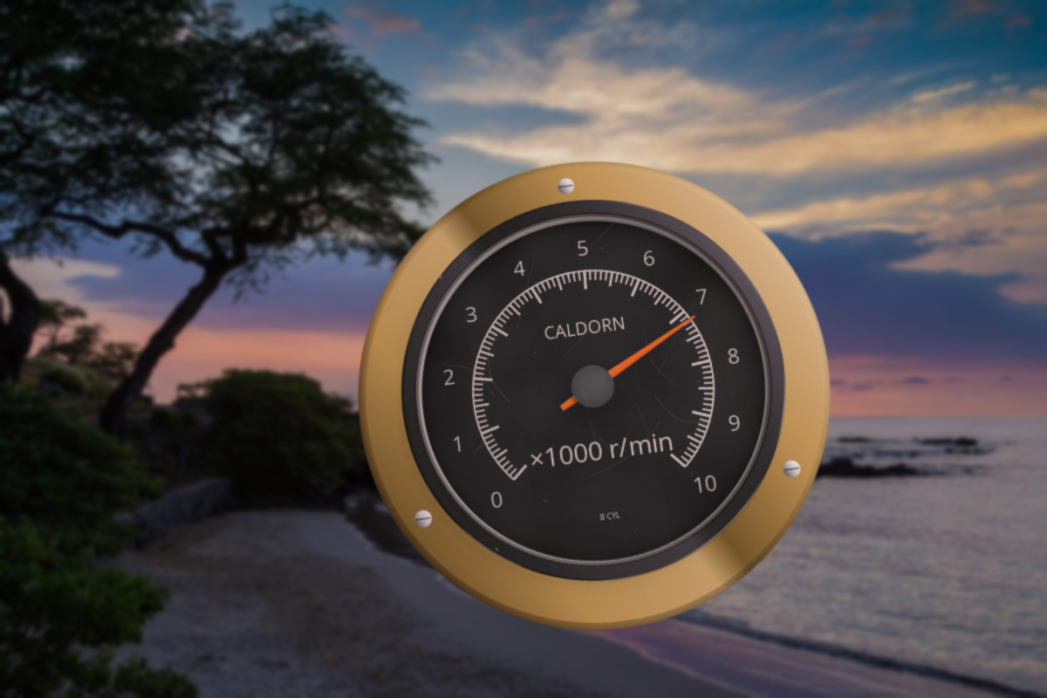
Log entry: {"value": 7200, "unit": "rpm"}
